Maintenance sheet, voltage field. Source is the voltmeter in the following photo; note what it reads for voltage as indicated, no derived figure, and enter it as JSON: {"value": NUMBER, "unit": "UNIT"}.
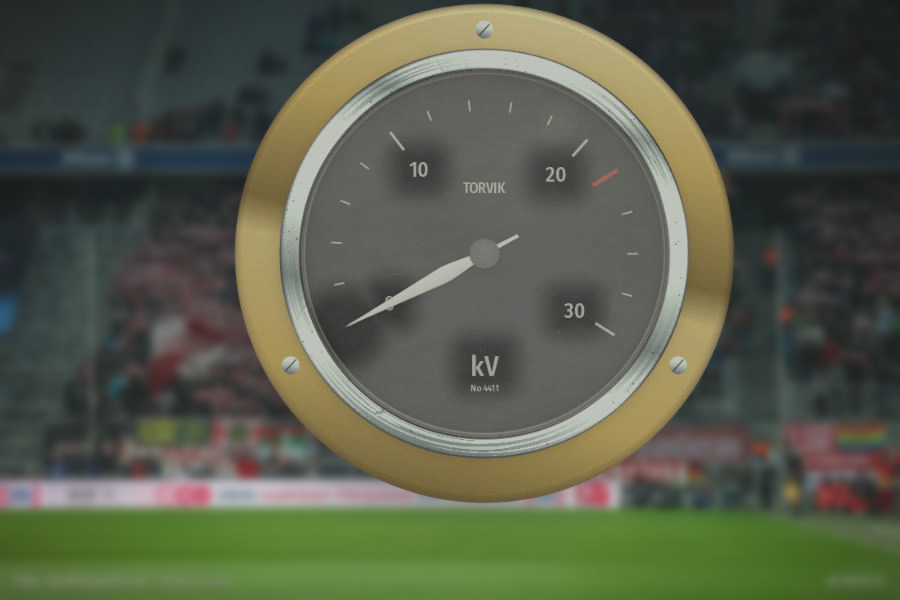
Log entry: {"value": 0, "unit": "kV"}
